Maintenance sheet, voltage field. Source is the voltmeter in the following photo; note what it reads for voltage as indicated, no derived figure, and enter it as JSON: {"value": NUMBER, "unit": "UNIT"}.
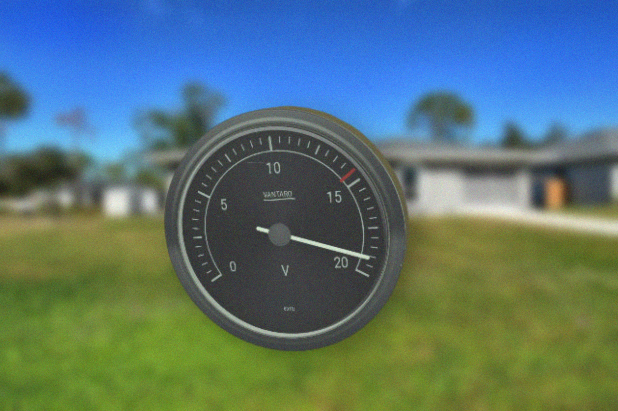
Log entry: {"value": 19, "unit": "V"}
